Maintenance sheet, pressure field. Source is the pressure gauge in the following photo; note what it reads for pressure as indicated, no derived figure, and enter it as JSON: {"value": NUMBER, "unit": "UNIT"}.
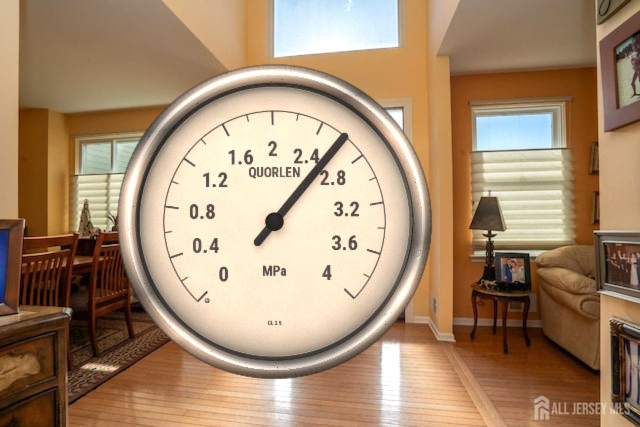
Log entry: {"value": 2.6, "unit": "MPa"}
